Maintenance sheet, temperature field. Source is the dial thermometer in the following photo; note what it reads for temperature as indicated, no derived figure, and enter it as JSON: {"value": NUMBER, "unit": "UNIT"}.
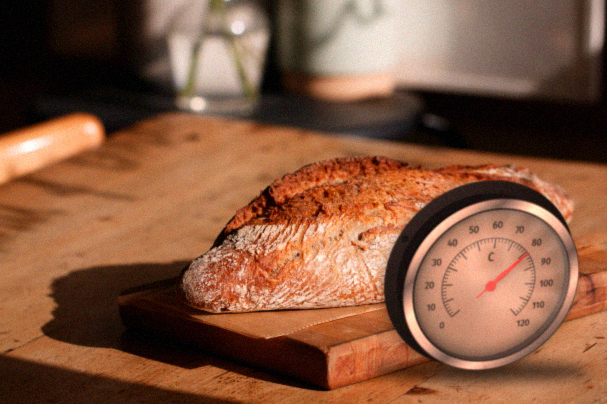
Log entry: {"value": 80, "unit": "°C"}
